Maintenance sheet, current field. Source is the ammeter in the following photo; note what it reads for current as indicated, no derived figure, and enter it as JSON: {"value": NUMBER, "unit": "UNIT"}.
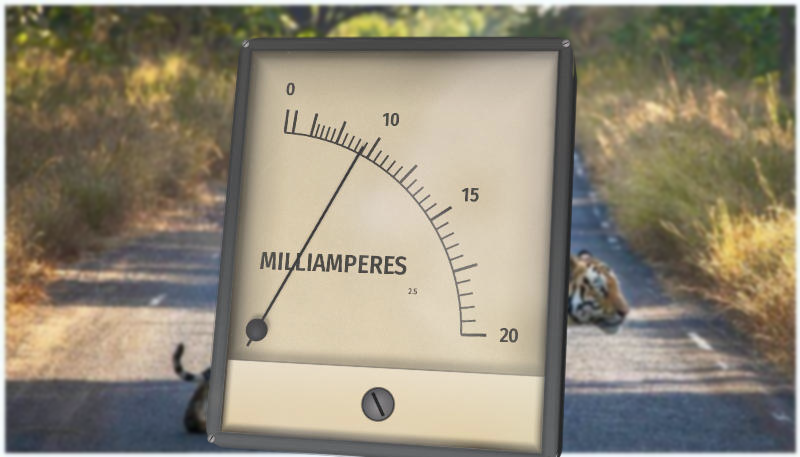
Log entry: {"value": 9.5, "unit": "mA"}
